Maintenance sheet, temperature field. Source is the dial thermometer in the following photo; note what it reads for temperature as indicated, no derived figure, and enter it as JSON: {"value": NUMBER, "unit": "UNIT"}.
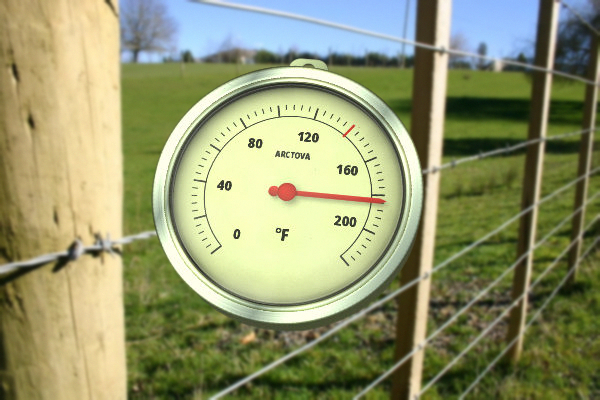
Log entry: {"value": 184, "unit": "°F"}
